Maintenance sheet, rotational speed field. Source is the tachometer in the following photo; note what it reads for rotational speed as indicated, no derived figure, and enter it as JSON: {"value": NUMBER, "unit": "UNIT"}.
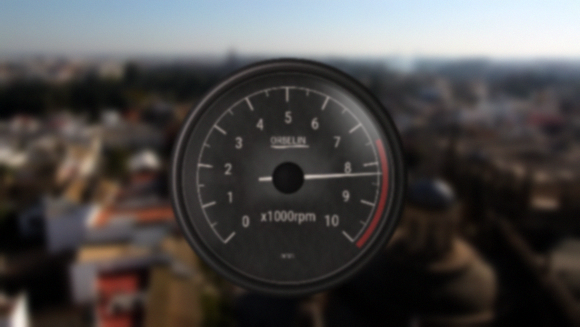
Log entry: {"value": 8250, "unit": "rpm"}
